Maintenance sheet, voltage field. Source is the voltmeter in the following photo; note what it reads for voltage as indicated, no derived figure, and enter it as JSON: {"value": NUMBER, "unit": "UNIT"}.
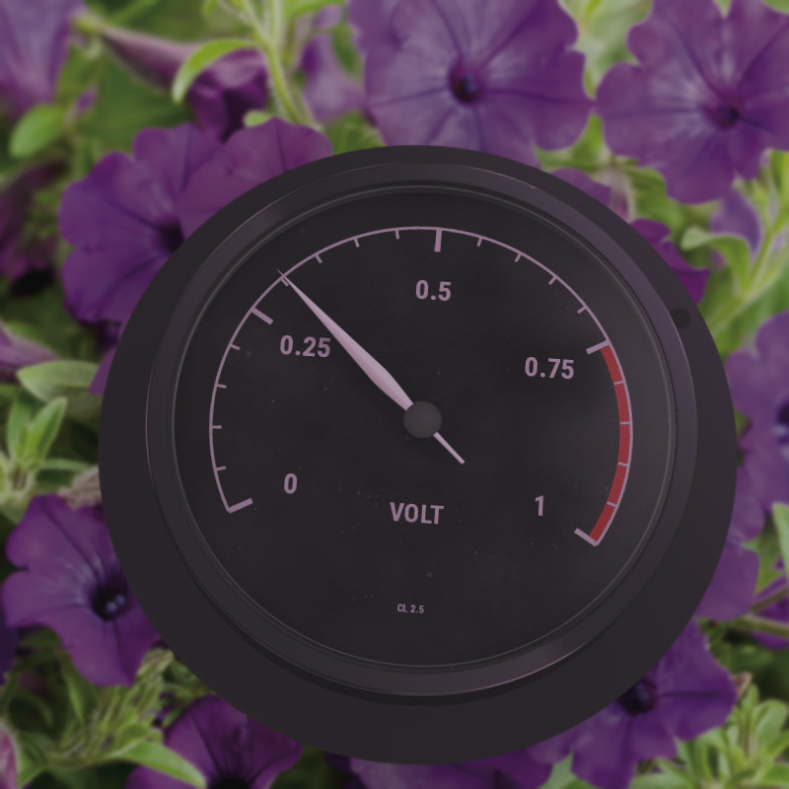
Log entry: {"value": 0.3, "unit": "V"}
